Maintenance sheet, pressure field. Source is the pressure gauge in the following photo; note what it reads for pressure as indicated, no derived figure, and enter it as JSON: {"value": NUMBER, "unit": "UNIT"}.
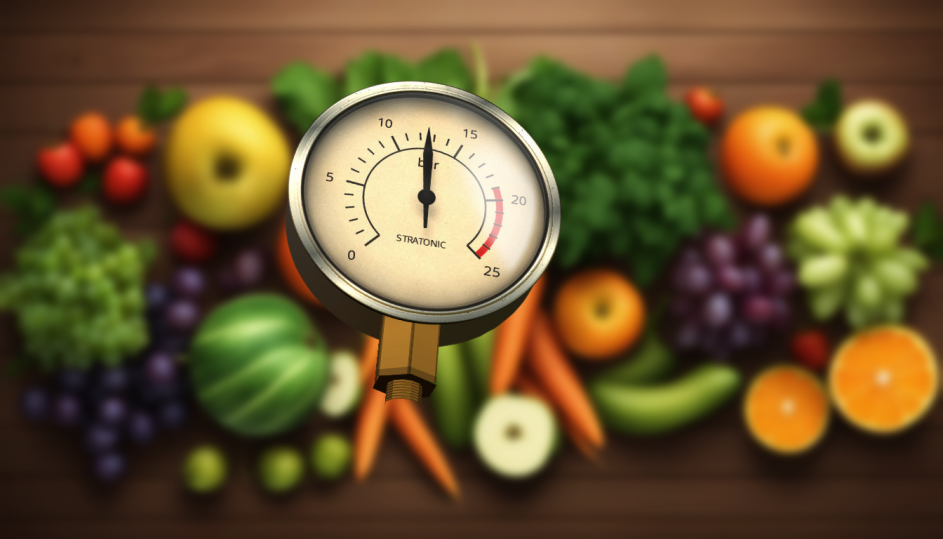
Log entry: {"value": 12.5, "unit": "bar"}
